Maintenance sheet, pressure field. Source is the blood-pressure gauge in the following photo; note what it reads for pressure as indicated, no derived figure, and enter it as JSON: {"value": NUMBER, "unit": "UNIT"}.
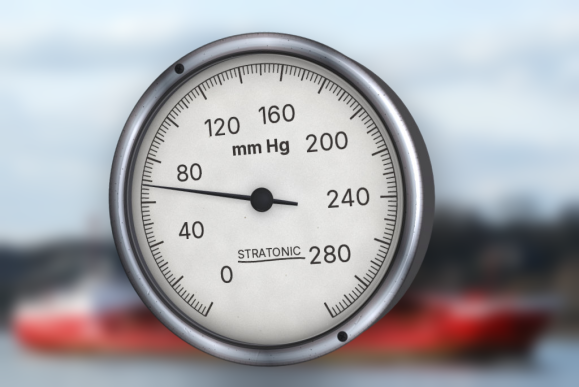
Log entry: {"value": 68, "unit": "mmHg"}
